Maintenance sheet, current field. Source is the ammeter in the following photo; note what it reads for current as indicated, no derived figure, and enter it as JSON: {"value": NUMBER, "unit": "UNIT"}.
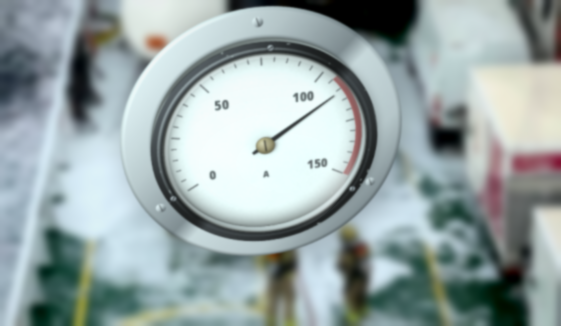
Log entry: {"value": 110, "unit": "A"}
